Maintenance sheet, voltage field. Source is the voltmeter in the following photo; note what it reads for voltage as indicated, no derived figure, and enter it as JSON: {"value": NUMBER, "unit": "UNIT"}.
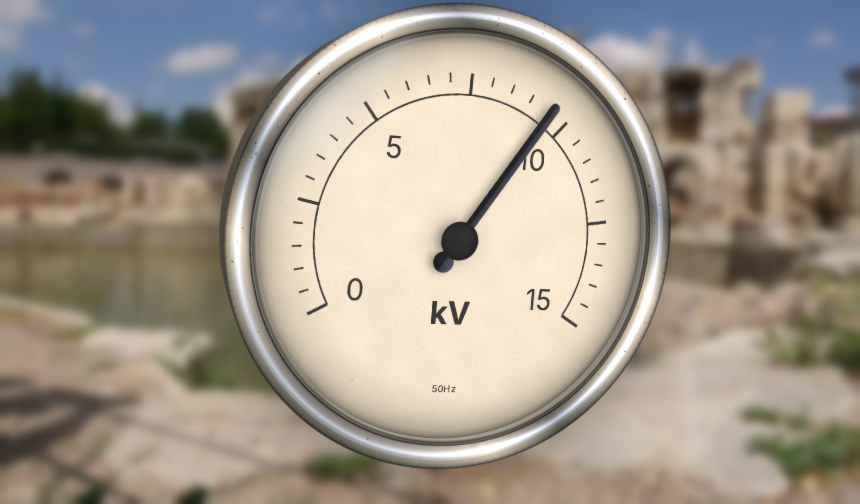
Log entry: {"value": 9.5, "unit": "kV"}
